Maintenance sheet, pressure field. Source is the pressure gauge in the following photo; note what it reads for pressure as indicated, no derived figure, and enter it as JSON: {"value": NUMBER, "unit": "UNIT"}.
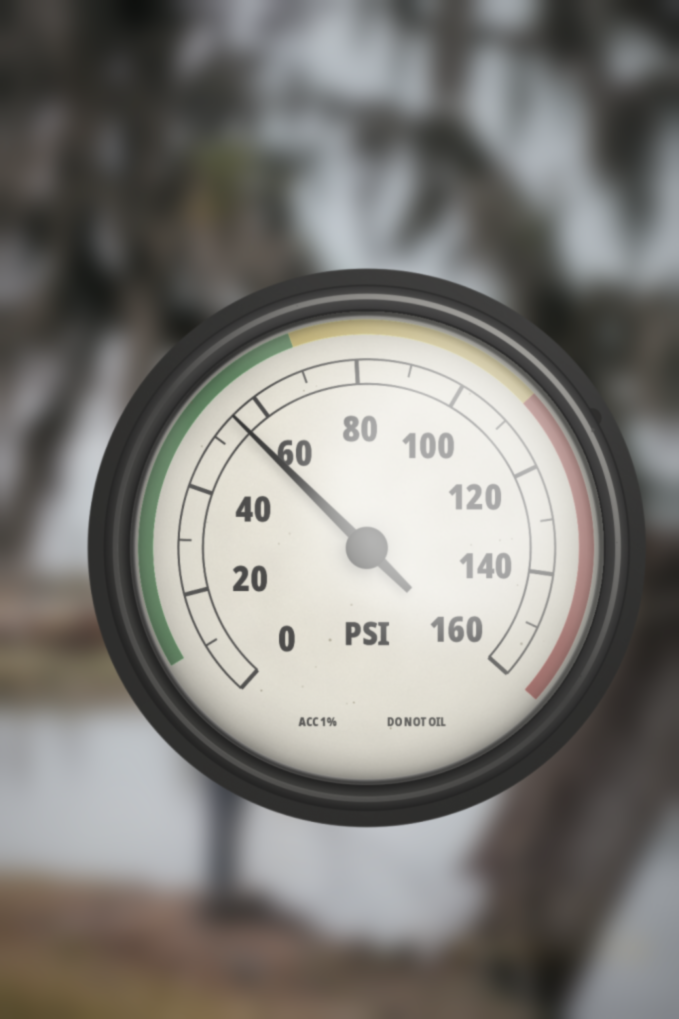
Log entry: {"value": 55, "unit": "psi"}
